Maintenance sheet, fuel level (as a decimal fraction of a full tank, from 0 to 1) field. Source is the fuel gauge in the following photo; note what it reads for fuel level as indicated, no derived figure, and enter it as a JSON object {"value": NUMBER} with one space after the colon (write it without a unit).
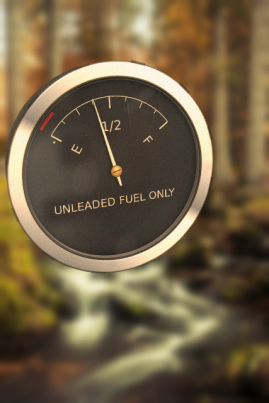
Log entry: {"value": 0.375}
